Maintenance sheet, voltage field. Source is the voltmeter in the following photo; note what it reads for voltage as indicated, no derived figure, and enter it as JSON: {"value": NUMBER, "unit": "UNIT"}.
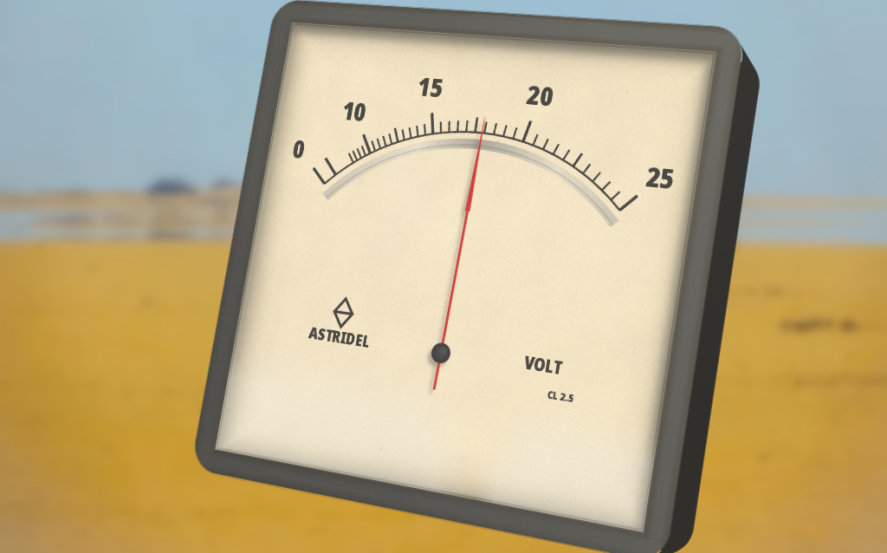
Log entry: {"value": 18, "unit": "V"}
